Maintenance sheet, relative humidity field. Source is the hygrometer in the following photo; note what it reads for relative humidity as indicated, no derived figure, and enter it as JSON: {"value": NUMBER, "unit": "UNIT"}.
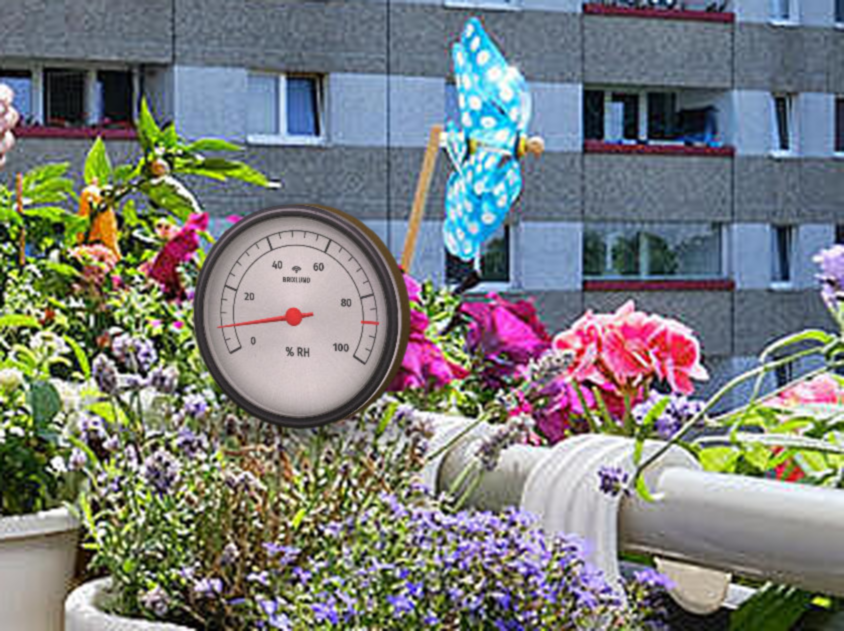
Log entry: {"value": 8, "unit": "%"}
